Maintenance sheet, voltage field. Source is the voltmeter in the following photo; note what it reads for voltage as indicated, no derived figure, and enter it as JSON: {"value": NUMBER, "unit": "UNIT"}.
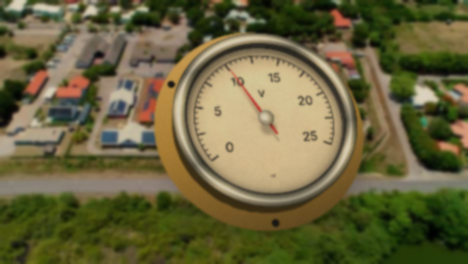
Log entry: {"value": 10, "unit": "V"}
